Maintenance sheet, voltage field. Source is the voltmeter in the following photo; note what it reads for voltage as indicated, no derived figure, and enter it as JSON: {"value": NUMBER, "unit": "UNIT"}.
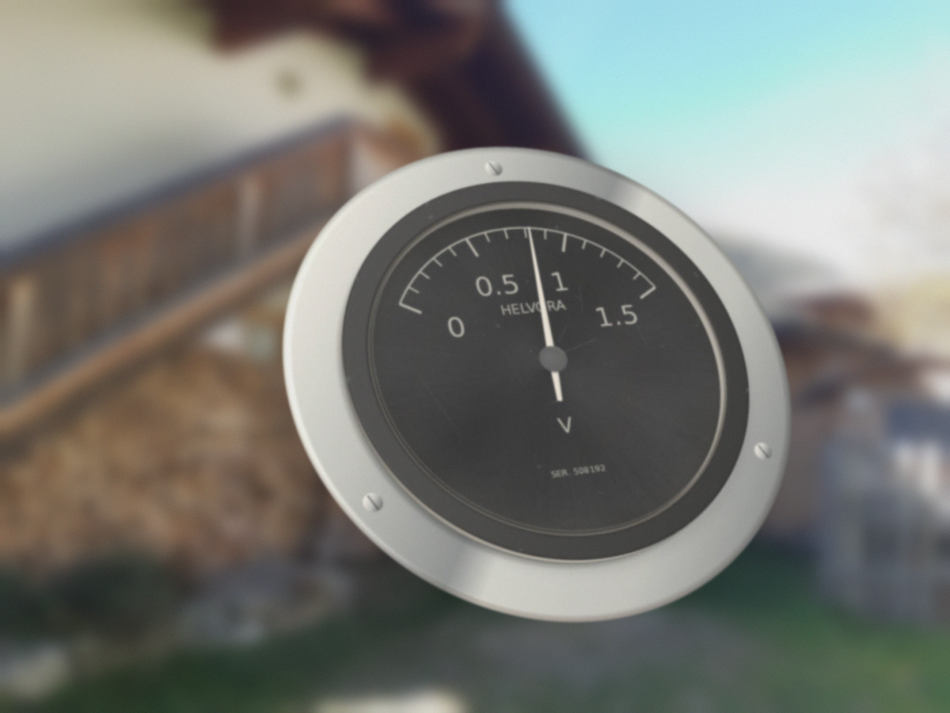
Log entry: {"value": 0.8, "unit": "V"}
